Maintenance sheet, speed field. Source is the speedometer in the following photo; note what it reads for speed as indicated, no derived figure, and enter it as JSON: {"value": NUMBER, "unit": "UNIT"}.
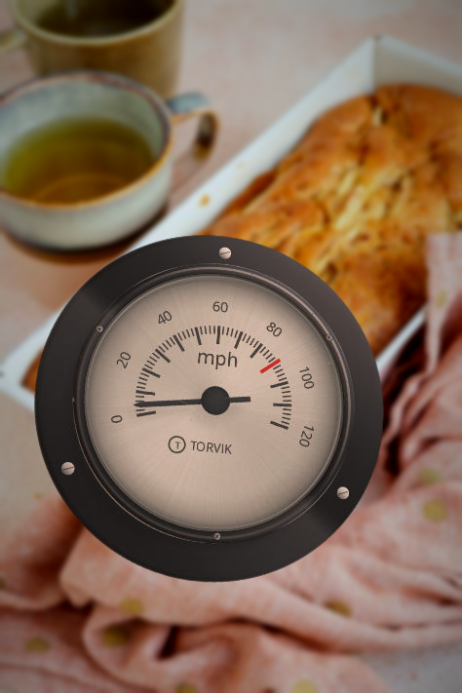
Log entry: {"value": 4, "unit": "mph"}
